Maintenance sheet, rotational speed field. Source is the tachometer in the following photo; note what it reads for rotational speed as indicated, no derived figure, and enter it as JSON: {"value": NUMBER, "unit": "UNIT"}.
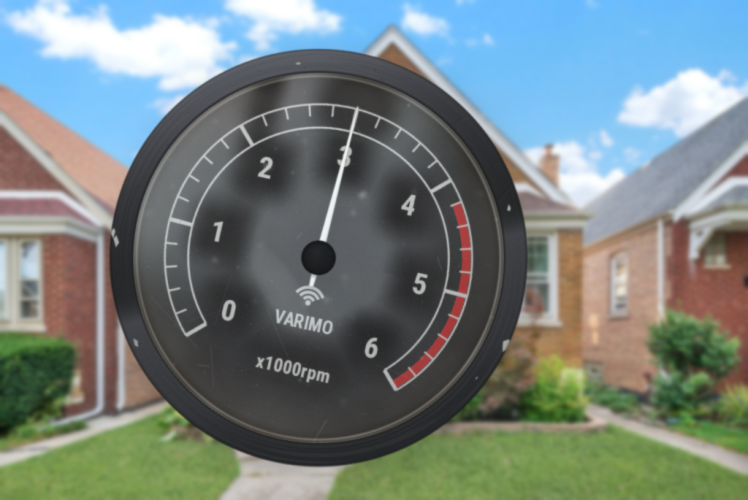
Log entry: {"value": 3000, "unit": "rpm"}
